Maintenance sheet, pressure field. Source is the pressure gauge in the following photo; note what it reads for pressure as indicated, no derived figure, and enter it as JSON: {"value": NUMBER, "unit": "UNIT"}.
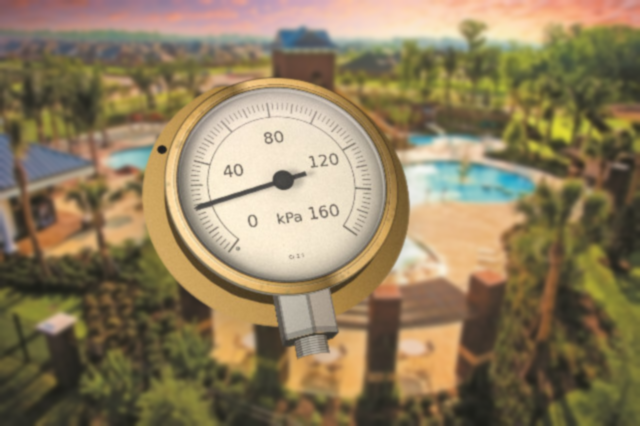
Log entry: {"value": 20, "unit": "kPa"}
